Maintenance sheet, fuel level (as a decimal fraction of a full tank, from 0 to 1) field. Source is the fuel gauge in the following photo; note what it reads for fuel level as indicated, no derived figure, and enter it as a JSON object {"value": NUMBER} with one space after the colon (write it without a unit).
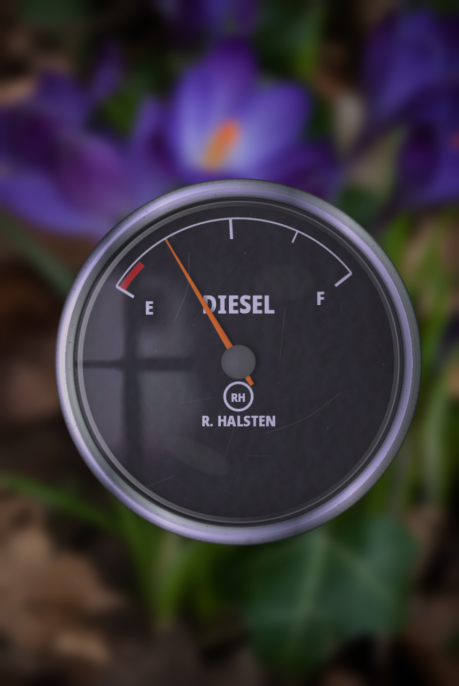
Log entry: {"value": 0.25}
